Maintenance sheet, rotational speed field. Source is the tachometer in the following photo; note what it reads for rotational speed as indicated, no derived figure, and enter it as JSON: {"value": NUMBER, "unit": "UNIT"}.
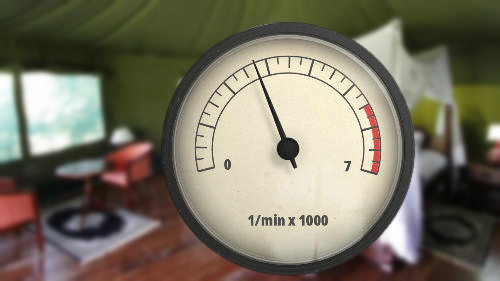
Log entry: {"value": 2750, "unit": "rpm"}
